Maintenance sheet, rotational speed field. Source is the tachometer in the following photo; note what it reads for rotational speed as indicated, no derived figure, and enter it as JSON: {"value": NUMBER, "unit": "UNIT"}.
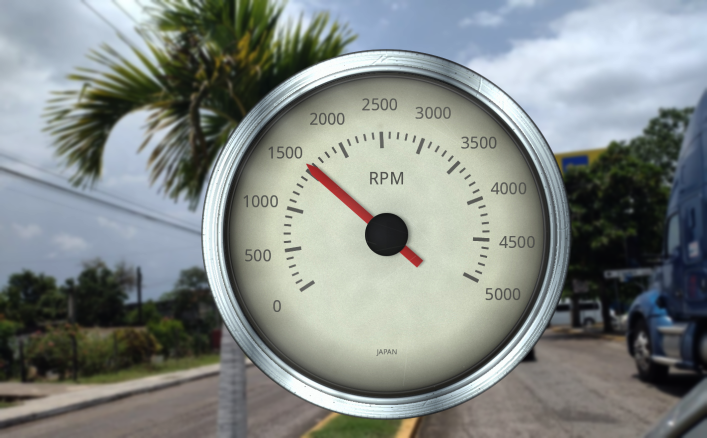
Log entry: {"value": 1550, "unit": "rpm"}
